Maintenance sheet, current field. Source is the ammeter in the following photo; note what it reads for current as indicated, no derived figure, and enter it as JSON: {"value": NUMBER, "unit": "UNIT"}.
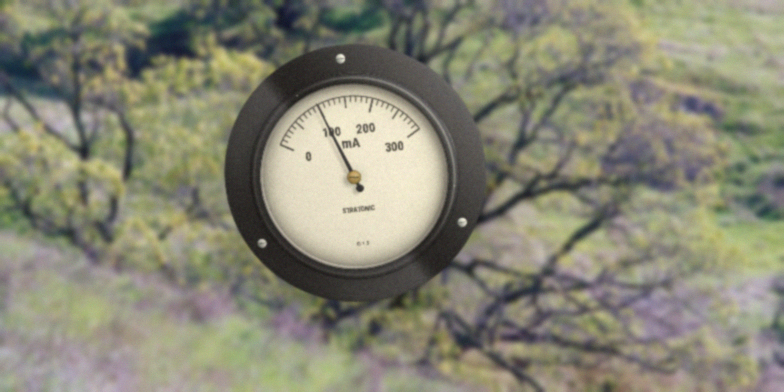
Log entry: {"value": 100, "unit": "mA"}
